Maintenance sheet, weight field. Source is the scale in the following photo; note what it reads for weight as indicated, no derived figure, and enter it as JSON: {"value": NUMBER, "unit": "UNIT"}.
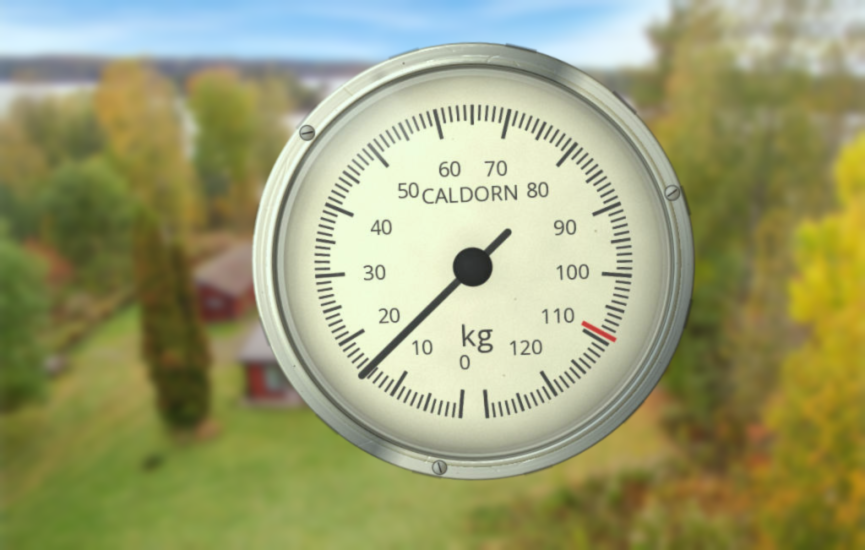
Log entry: {"value": 15, "unit": "kg"}
